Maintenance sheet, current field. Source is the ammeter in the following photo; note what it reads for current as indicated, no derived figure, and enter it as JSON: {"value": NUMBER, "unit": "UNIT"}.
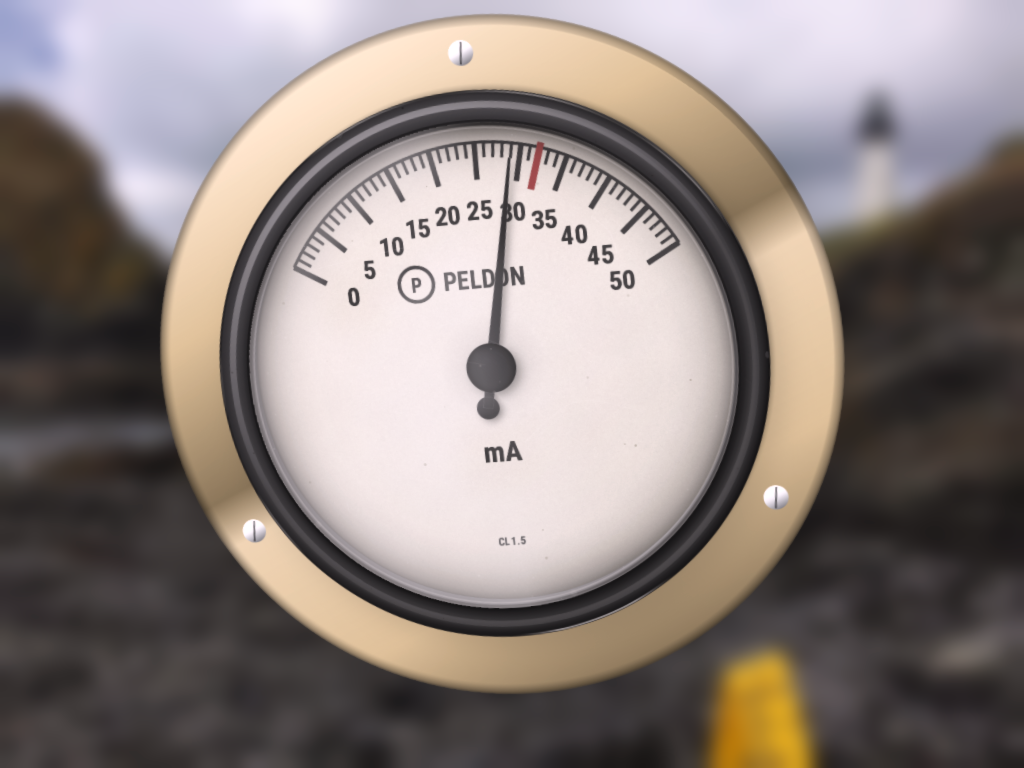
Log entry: {"value": 29, "unit": "mA"}
